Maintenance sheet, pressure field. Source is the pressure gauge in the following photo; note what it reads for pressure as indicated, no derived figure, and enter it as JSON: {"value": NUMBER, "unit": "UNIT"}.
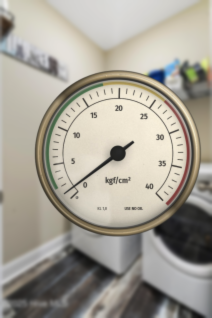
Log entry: {"value": 1, "unit": "kg/cm²"}
